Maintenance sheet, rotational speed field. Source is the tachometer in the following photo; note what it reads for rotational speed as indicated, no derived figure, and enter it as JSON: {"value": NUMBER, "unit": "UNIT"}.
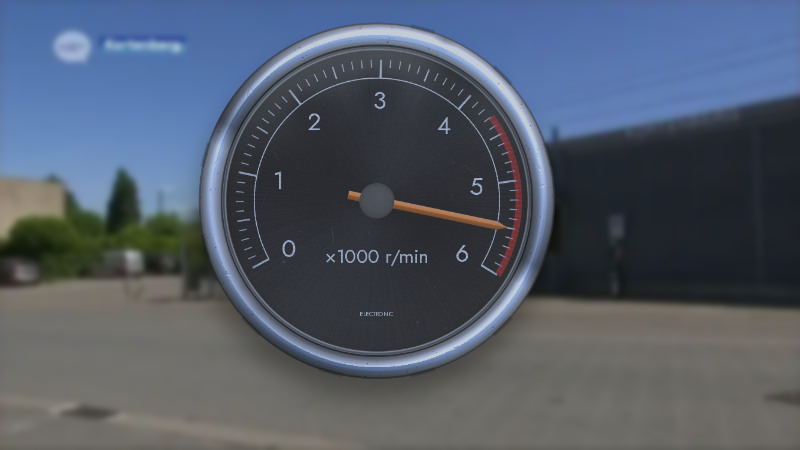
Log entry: {"value": 5500, "unit": "rpm"}
